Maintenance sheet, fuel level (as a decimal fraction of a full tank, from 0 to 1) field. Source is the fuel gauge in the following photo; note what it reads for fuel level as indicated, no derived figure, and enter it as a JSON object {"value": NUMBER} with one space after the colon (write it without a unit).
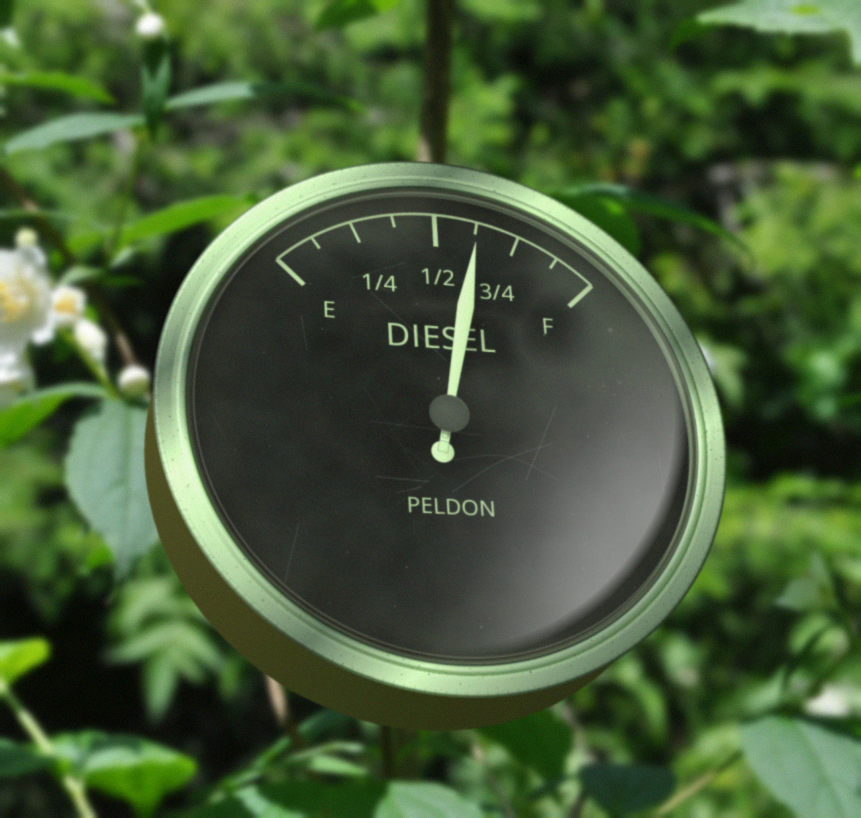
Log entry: {"value": 0.625}
